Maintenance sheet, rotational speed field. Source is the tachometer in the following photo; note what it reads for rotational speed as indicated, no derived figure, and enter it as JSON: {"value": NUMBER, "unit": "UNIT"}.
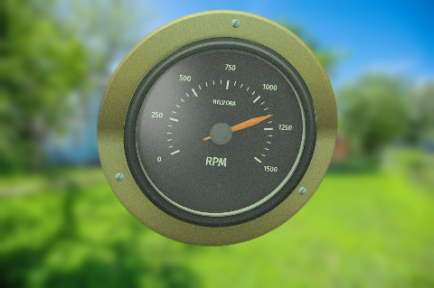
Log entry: {"value": 1150, "unit": "rpm"}
